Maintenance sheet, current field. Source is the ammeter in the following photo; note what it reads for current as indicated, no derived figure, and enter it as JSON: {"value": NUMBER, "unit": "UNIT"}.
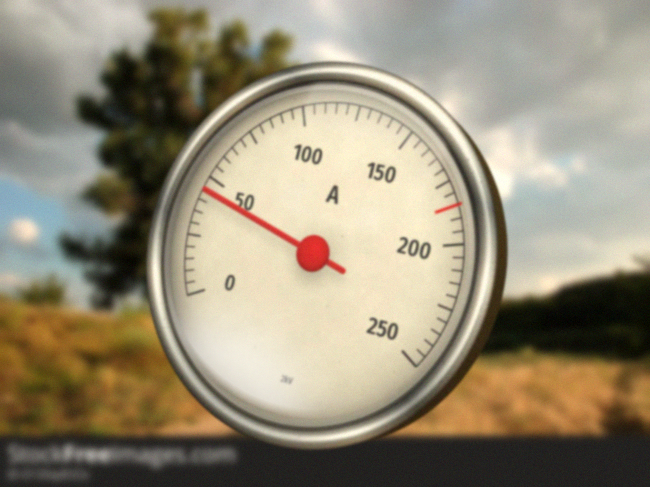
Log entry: {"value": 45, "unit": "A"}
